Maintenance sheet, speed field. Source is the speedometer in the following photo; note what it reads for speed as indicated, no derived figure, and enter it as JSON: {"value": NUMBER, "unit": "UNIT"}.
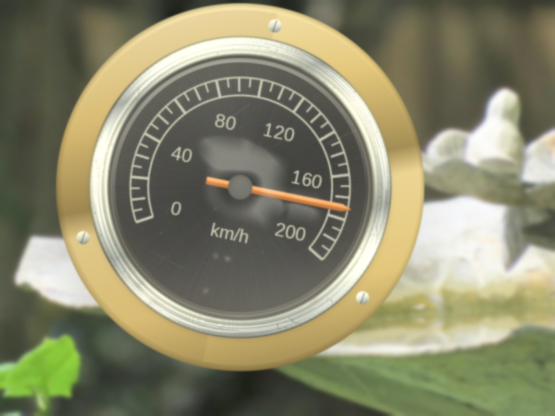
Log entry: {"value": 175, "unit": "km/h"}
